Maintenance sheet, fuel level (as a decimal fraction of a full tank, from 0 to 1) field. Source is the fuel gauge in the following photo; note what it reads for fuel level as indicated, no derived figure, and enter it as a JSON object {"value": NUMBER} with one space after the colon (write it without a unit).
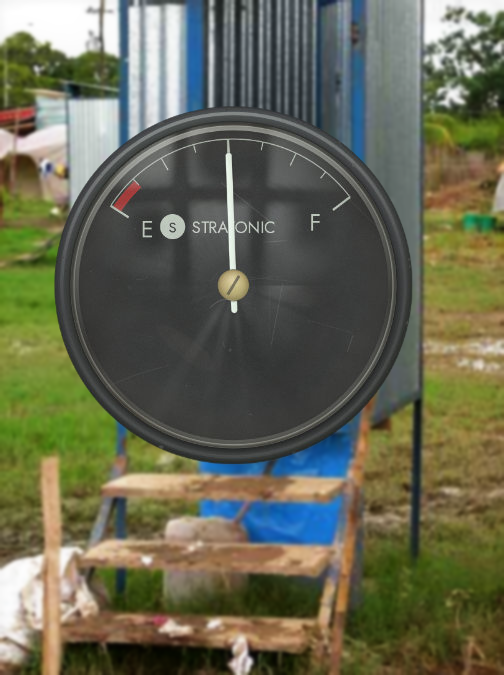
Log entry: {"value": 0.5}
